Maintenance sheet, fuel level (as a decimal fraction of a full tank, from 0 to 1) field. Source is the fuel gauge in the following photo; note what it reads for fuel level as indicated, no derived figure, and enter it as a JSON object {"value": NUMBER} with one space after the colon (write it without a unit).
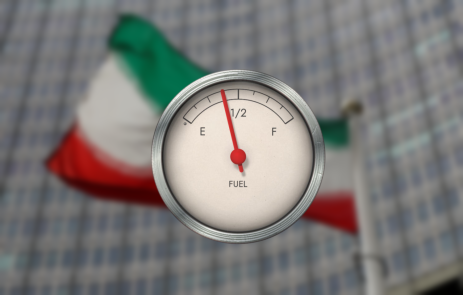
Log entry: {"value": 0.375}
